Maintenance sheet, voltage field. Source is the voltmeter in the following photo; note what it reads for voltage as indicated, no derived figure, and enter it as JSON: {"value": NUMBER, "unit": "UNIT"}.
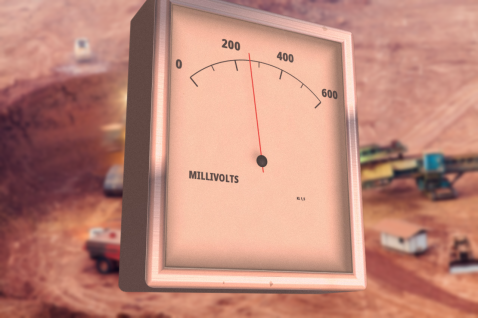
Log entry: {"value": 250, "unit": "mV"}
